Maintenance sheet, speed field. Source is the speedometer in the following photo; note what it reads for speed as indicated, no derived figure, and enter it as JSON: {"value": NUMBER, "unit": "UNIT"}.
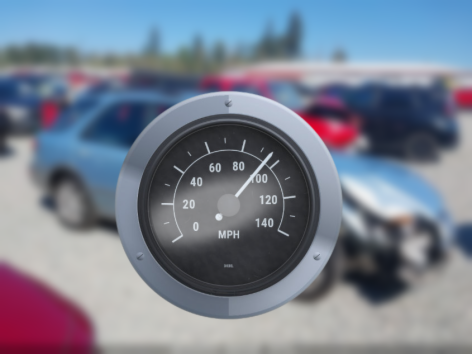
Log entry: {"value": 95, "unit": "mph"}
